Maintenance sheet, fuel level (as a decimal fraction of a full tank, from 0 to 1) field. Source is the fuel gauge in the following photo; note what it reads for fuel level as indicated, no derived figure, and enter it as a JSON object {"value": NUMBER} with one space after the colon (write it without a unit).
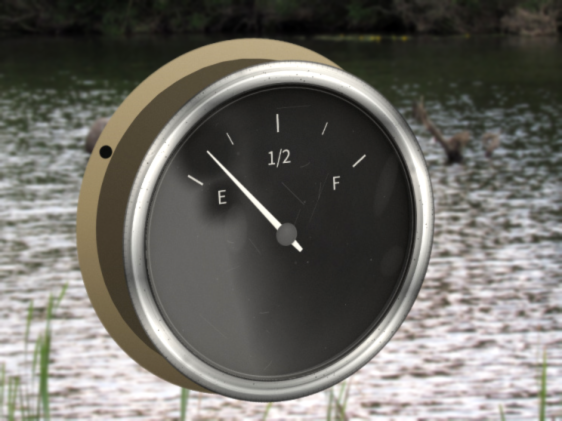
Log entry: {"value": 0.125}
